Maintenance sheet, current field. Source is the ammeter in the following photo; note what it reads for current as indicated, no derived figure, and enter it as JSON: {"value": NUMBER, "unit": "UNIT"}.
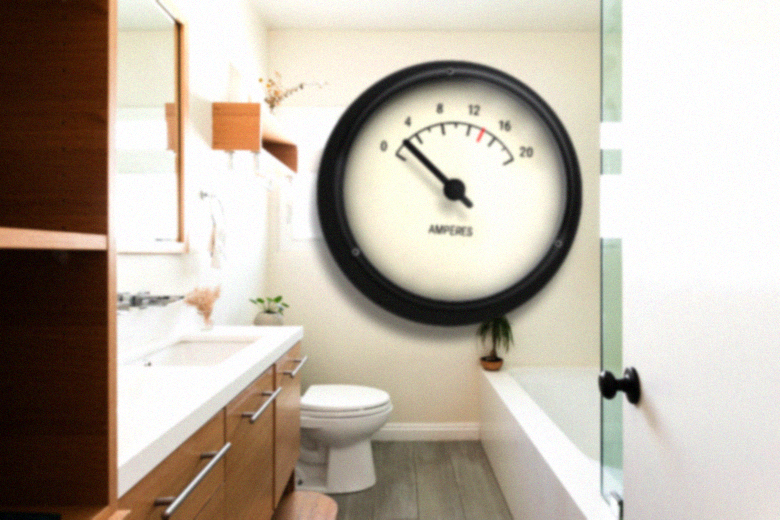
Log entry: {"value": 2, "unit": "A"}
